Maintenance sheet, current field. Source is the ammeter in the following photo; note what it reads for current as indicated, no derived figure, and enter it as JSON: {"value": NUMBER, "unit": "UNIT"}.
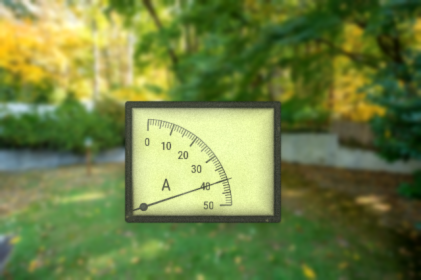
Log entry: {"value": 40, "unit": "A"}
